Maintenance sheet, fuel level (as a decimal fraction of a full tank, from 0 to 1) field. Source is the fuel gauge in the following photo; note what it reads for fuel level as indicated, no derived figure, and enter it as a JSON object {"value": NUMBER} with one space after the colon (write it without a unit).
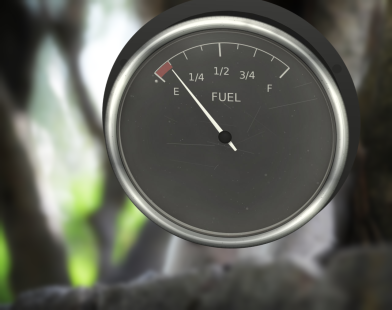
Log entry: {"value": 0.125}
